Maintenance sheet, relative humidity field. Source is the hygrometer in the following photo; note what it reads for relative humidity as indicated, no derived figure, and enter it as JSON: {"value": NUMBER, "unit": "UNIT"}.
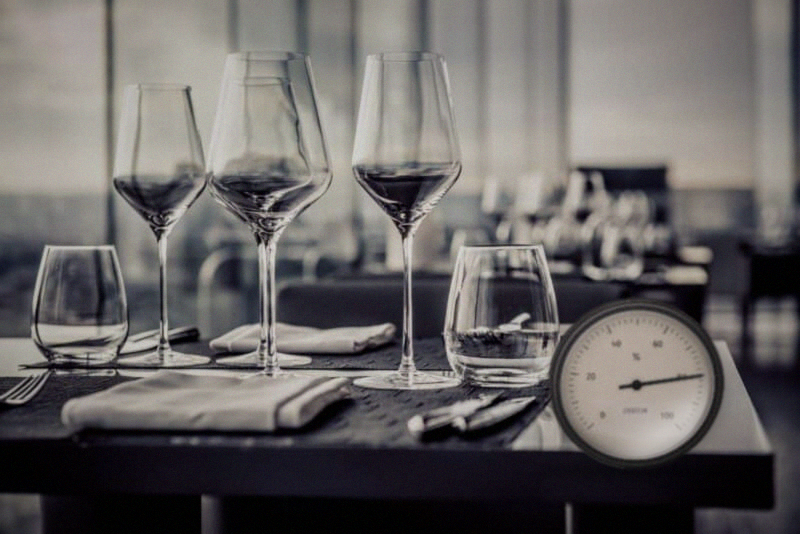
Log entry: {"value": 80, "unit": "%"}
